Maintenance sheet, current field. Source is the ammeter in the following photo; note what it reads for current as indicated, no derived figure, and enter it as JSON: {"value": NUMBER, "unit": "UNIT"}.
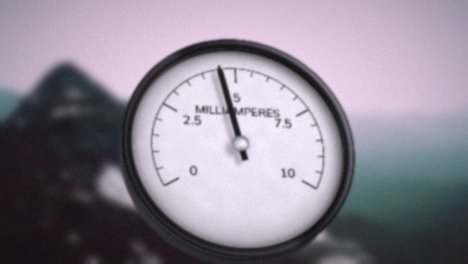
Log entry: {"value": 4.5, "unit": "mA"}
